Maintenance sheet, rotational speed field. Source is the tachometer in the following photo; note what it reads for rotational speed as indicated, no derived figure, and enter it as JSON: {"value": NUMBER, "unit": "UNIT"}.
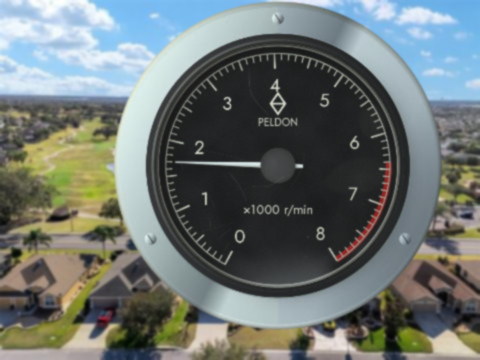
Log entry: {"value": 1700, "unit": "rpm"}
